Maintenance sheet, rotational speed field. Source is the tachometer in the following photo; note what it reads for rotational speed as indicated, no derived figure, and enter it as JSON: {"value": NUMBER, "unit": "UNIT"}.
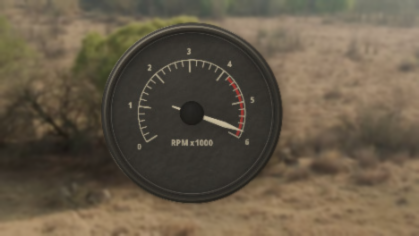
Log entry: {"value": 5800, "unit": "rpm"}
